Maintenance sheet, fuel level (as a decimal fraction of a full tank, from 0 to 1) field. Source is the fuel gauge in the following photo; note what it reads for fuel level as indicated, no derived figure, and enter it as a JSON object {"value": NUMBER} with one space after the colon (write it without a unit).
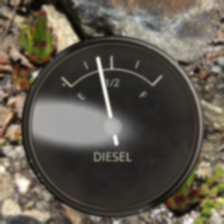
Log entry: {"value": 0.375}
